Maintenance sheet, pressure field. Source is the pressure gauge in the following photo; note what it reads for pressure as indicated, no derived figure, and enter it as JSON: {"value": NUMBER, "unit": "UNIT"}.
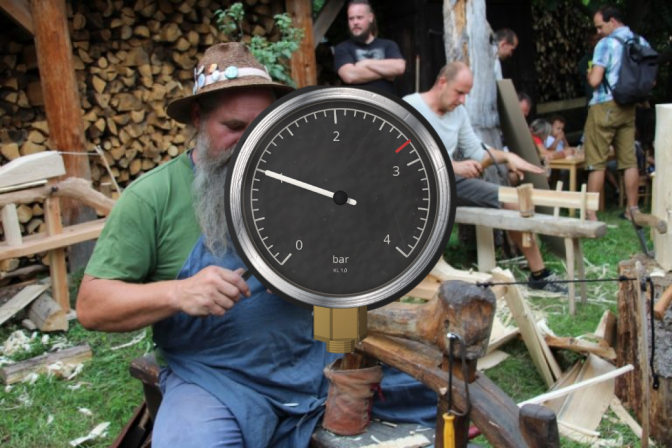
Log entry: {"value": 1, "unit": "bar"}
